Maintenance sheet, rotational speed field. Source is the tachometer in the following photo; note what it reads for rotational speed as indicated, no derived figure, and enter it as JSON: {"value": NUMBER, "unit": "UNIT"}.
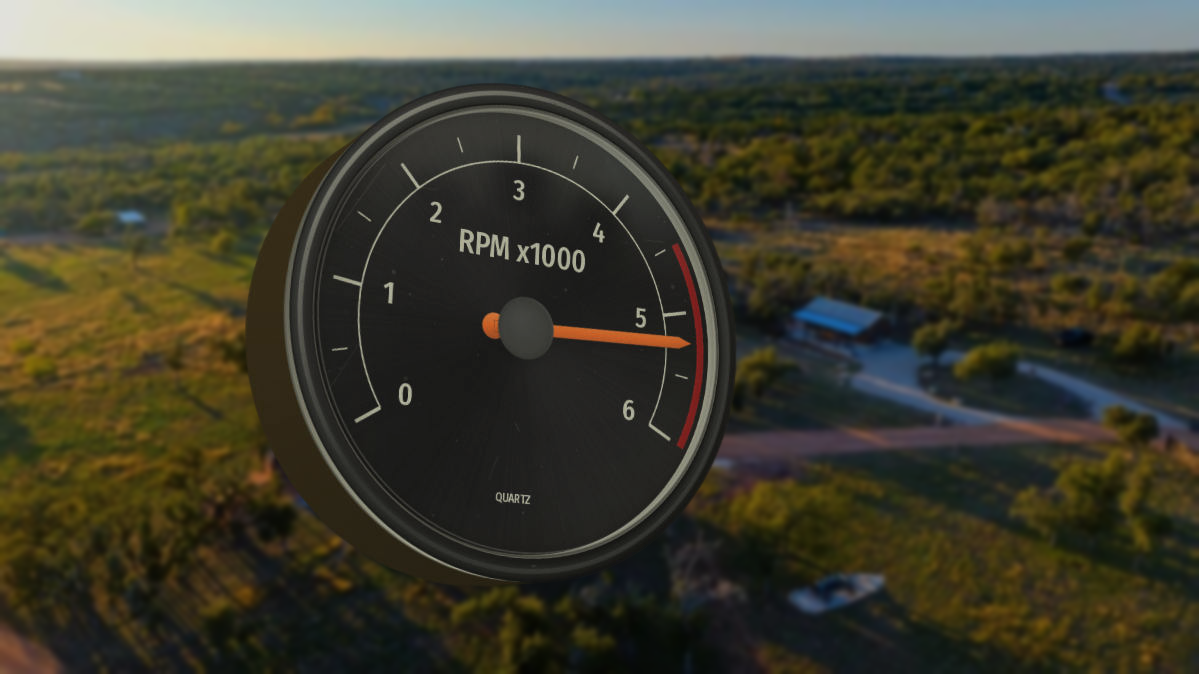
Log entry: {"value": 5250, "unit": "rpm"}
